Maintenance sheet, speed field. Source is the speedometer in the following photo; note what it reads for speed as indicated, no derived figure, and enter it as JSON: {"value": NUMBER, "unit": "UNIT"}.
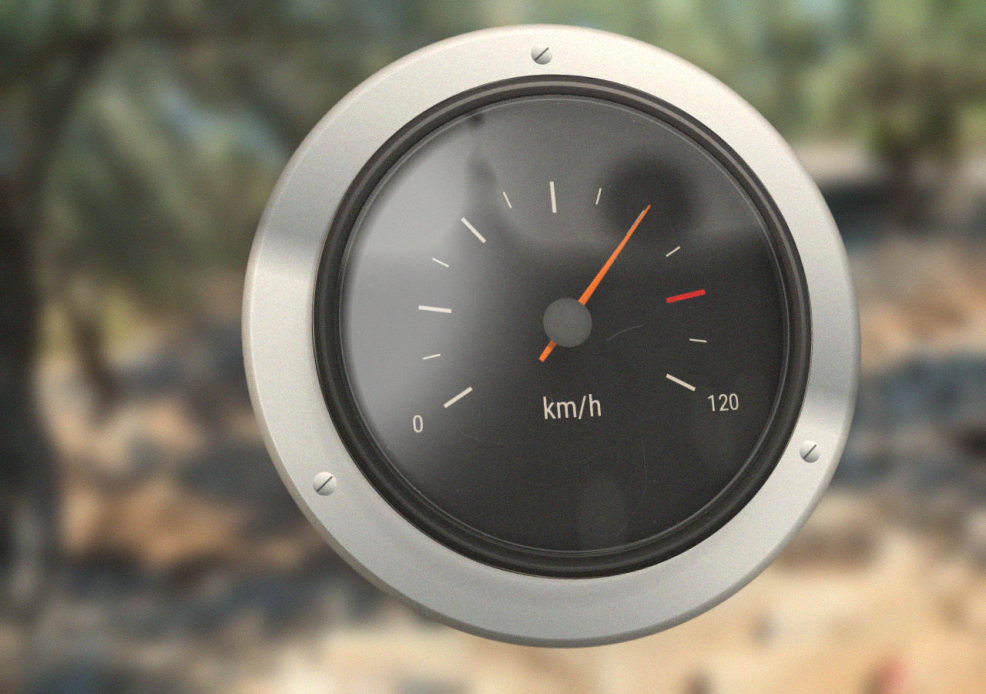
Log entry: {"value": 80, "unit": "km/h"}
